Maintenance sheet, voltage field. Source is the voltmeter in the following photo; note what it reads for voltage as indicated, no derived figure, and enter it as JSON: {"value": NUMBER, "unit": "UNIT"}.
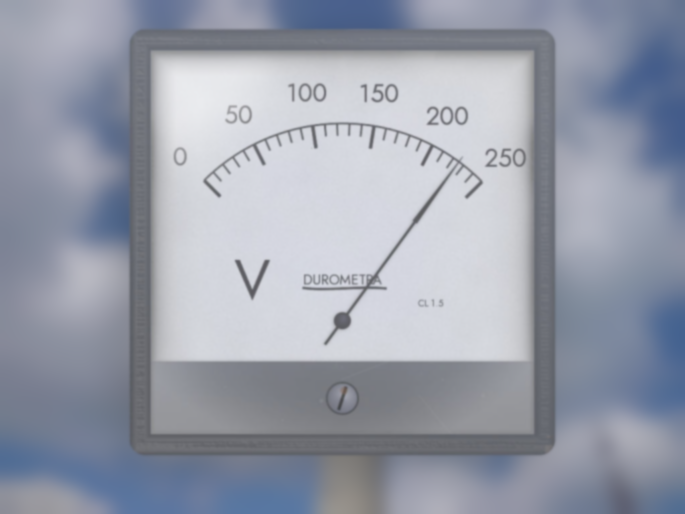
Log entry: {"value": 225, "unit": "V"}
